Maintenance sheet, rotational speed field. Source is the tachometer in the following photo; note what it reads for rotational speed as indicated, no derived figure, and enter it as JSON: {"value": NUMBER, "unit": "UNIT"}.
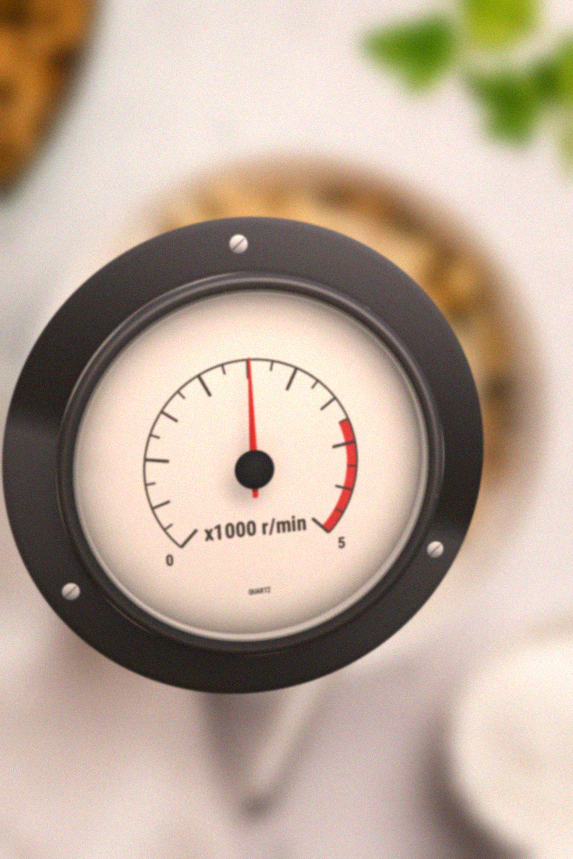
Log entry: {"value": 2500, "unit": "rpm"}
